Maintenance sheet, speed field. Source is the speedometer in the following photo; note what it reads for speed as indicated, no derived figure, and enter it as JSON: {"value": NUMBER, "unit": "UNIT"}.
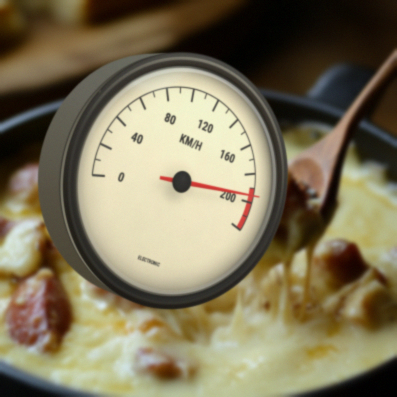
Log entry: {"value": 195, "unit": "km/h"}
